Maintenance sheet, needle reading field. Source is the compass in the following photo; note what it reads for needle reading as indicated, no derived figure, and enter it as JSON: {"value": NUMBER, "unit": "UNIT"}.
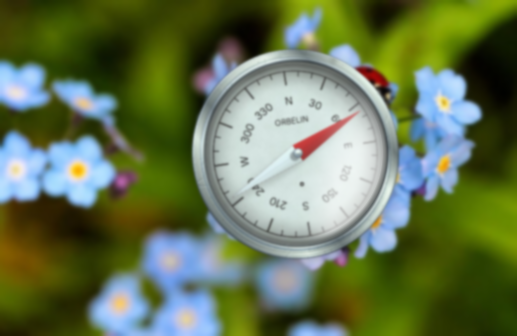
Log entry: {"value": 65, "unit": "°"}
